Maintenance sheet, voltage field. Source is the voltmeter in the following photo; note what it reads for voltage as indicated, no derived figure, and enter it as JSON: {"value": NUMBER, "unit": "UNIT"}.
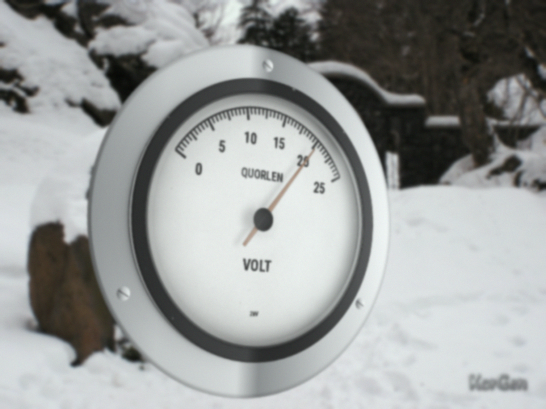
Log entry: {"value": 20, "unit": "V"}
